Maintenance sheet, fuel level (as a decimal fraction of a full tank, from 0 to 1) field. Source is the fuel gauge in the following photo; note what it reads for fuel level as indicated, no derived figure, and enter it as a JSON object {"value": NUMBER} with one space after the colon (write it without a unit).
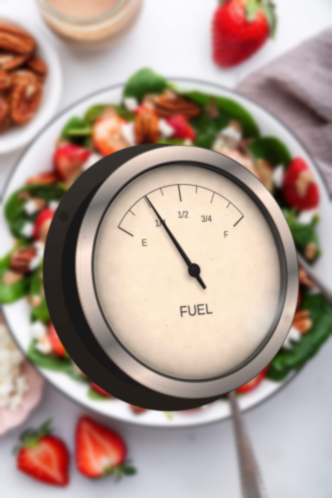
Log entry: {"value": 0.25}
